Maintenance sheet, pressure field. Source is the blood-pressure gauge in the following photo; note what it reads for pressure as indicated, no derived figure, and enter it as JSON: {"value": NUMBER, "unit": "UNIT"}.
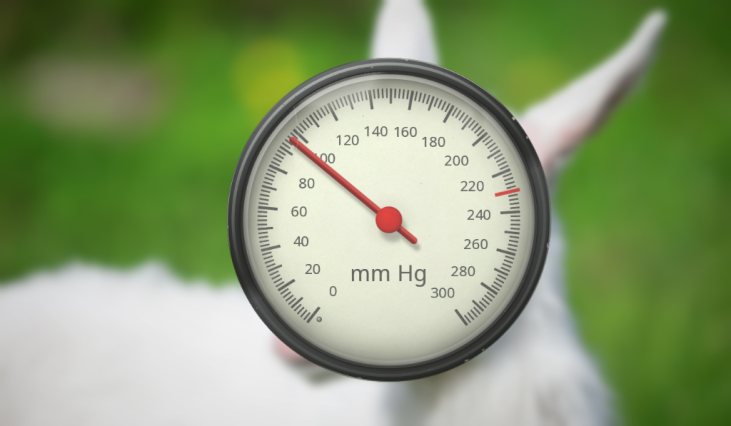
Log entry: {"value": 96, "unit": "mmHg"}
